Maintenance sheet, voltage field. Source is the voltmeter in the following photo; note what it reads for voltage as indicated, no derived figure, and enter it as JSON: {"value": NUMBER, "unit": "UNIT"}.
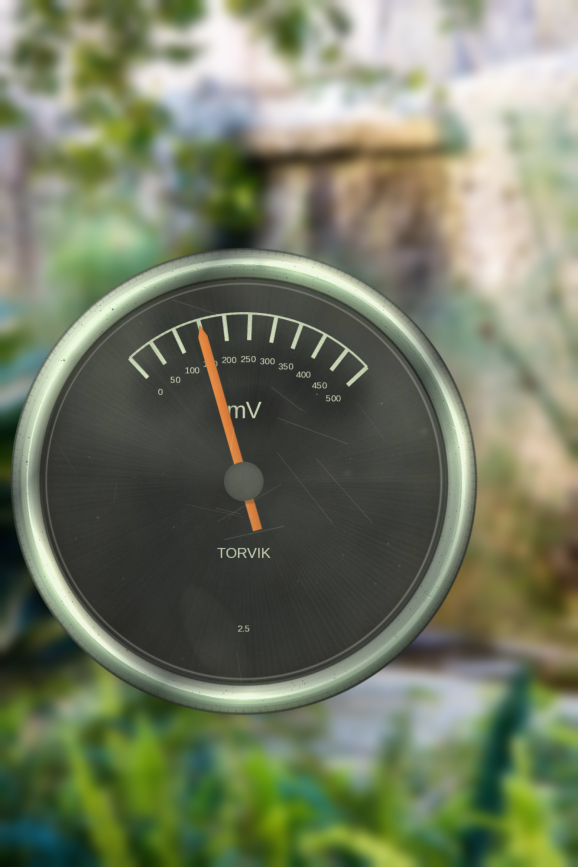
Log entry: {"value": 150, "unit": "mV"}
